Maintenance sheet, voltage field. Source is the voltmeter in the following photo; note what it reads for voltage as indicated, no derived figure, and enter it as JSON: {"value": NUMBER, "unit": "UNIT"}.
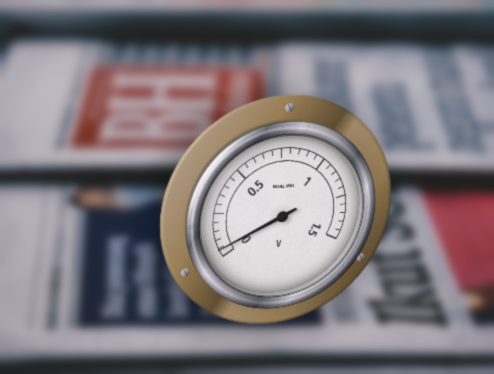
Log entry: {"value": 0.05, "unit": "V"}
